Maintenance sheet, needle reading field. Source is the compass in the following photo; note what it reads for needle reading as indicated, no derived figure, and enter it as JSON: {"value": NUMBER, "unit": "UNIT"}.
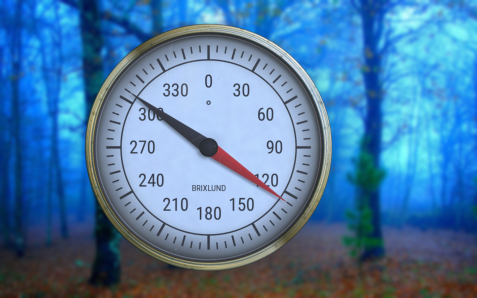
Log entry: {"value": 125, "unit": "°"}
